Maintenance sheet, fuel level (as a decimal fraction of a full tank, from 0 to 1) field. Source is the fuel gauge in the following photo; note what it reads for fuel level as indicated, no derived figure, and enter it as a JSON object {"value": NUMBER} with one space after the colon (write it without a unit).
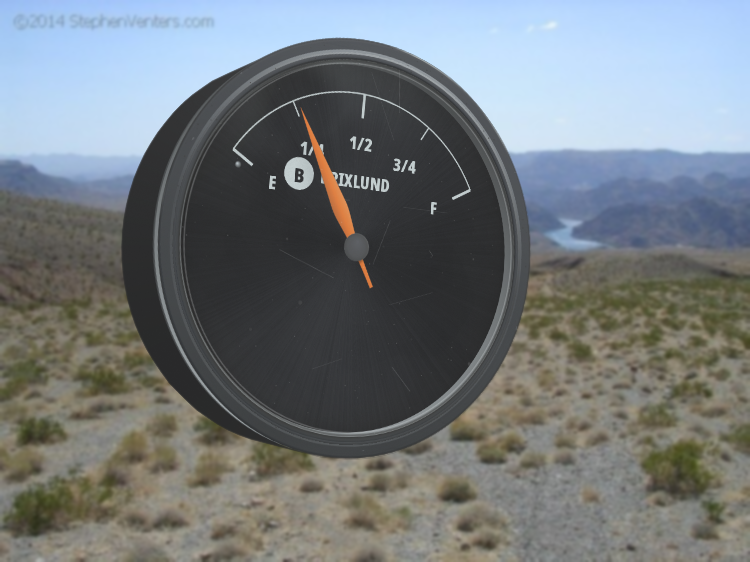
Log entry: {"value": 0.25}
